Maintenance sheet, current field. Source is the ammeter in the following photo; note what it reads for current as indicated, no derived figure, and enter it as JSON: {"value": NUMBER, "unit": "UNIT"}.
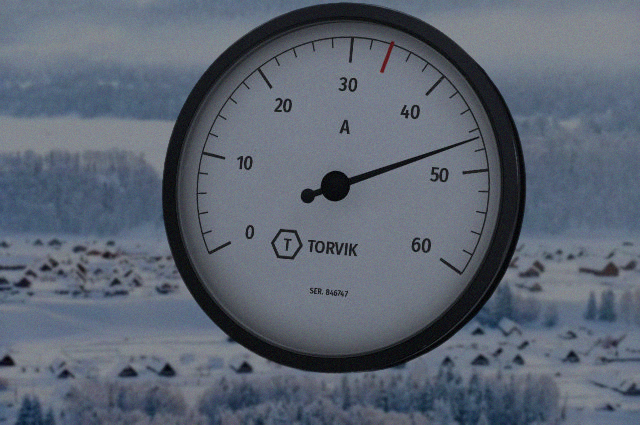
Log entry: {"value": 47, "unit": "A"}
